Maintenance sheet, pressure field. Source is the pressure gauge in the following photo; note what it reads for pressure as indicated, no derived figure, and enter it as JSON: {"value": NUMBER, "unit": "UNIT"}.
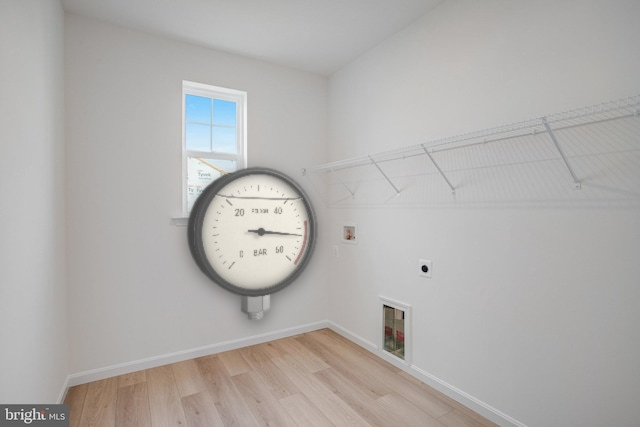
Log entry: {"value": 52, "unit": "bar"}
